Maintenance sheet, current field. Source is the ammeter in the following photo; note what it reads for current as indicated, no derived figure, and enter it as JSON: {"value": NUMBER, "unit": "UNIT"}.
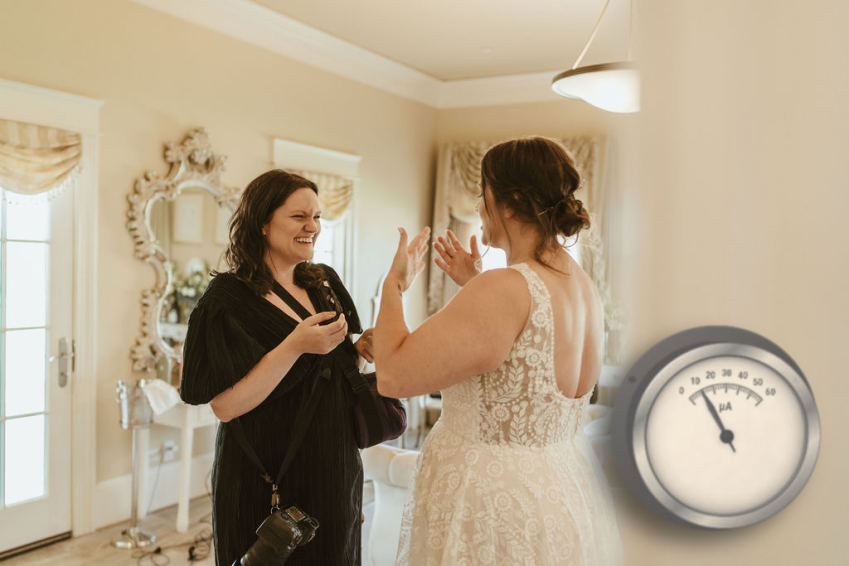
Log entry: {"value": 10, "unit": "µA"}
